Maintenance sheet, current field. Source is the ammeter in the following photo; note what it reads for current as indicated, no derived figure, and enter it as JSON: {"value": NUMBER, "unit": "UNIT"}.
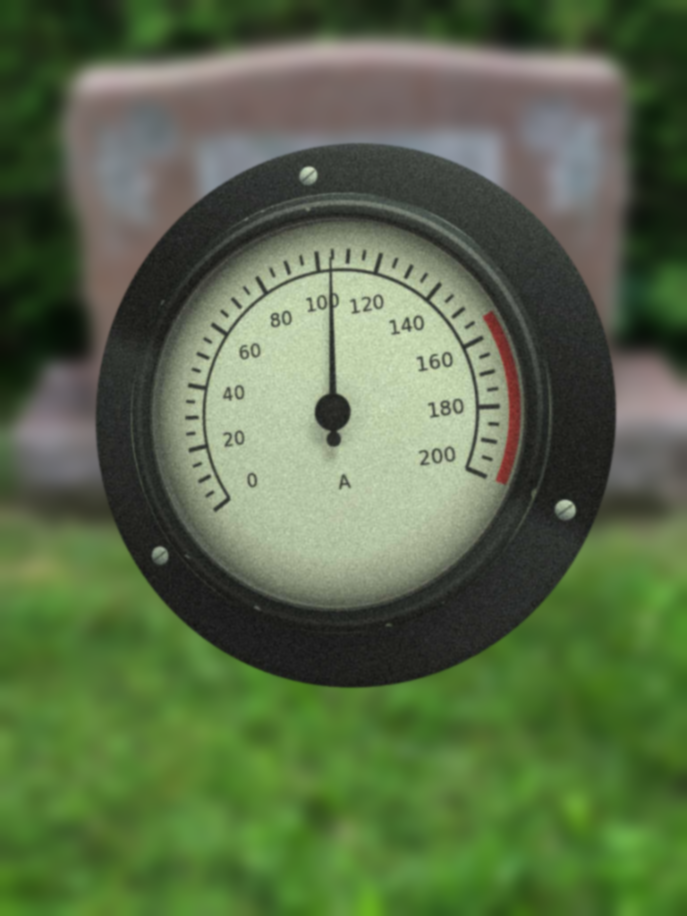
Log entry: {"value": 105, "unit": "A"}
